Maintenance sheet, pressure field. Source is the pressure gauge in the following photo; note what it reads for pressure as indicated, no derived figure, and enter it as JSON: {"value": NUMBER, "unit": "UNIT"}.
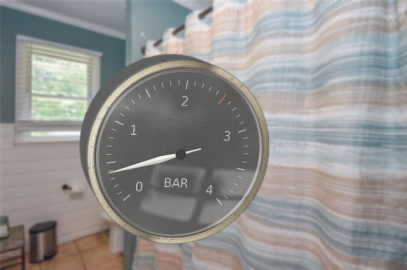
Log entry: {"value": 0.4, "unit": "bar"}
